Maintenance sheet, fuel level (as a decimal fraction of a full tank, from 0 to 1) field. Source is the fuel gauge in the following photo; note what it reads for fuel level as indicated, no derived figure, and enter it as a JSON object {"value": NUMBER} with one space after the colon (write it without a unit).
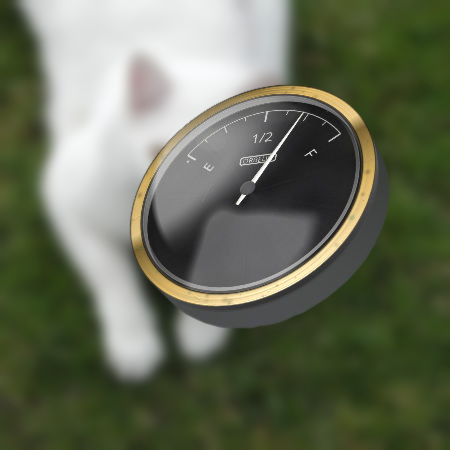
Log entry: {"value": 0.75}
